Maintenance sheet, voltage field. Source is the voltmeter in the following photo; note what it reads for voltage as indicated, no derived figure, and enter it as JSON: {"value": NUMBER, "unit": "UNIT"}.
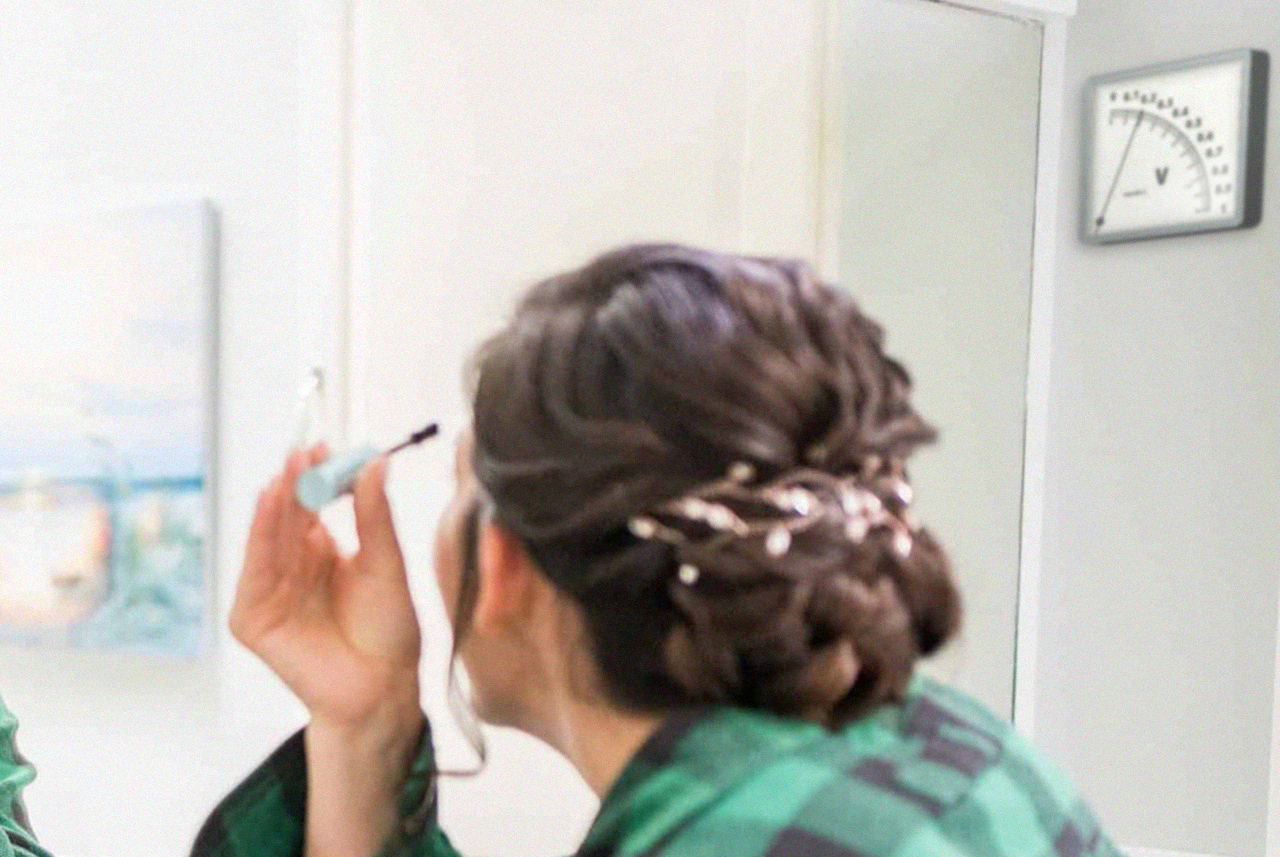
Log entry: {"value": 0.2, "unit": "V"}
